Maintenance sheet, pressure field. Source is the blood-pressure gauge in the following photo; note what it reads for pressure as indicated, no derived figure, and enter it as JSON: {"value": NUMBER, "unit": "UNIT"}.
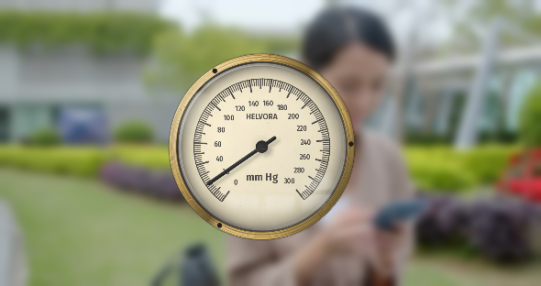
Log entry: {"value": 20, "unit": "mmHg"}
